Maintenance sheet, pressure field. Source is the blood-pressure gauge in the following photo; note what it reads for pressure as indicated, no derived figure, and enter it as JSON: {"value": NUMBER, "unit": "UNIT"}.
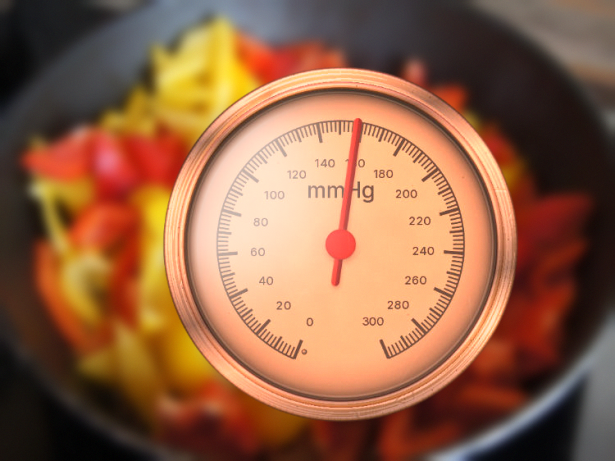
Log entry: {"value": 158, "unit": "mmHg"}
